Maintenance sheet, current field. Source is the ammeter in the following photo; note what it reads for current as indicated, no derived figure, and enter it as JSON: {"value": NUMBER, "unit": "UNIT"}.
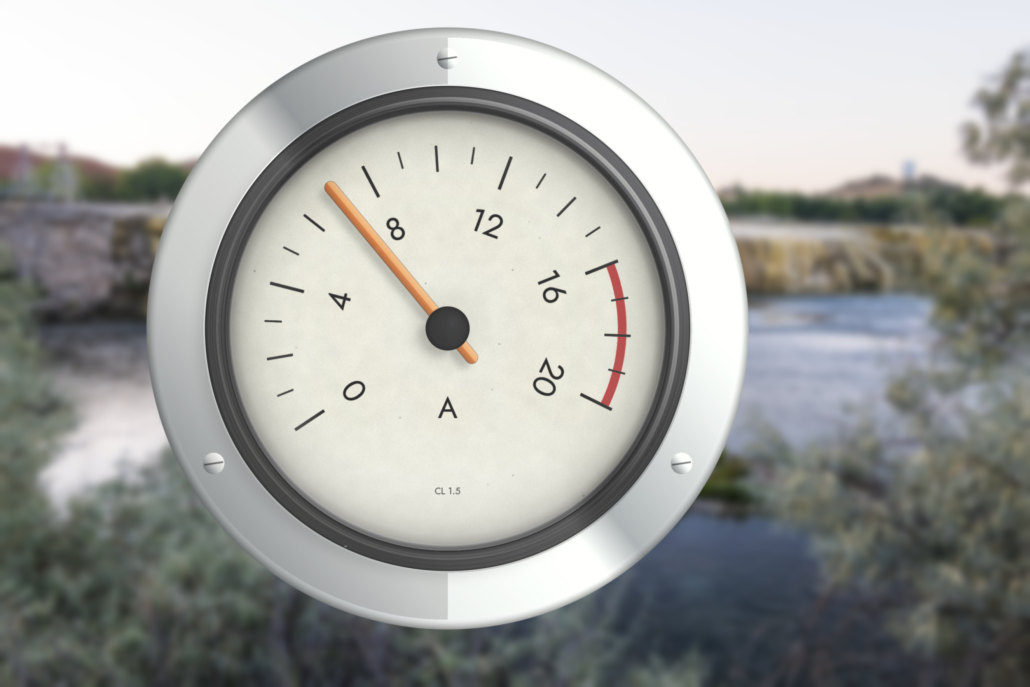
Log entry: {"value": 7, "unit": "A"}
